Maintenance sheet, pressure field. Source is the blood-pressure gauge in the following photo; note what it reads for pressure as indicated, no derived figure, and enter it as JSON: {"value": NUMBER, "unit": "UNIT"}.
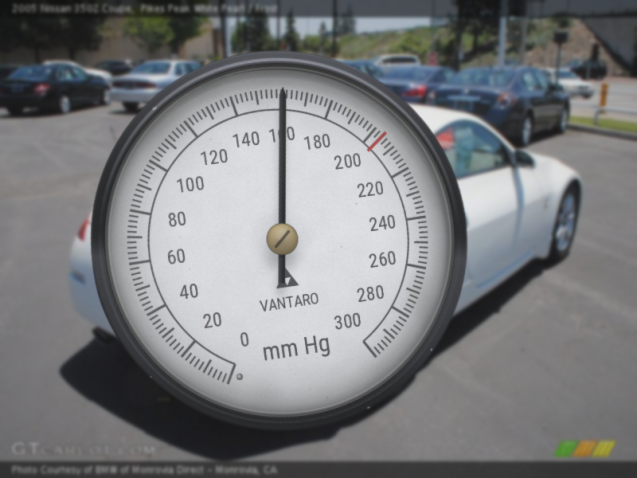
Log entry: {"value": 160, "unit": "mmHg"}
